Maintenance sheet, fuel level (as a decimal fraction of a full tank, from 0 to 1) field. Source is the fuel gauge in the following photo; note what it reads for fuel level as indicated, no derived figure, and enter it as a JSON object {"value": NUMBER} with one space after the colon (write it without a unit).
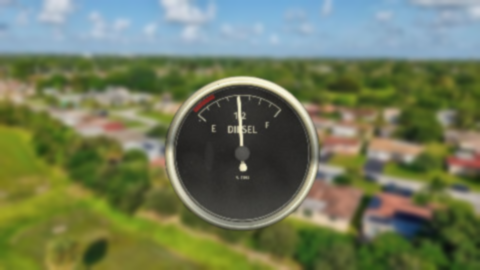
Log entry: {"value": 0.5}
